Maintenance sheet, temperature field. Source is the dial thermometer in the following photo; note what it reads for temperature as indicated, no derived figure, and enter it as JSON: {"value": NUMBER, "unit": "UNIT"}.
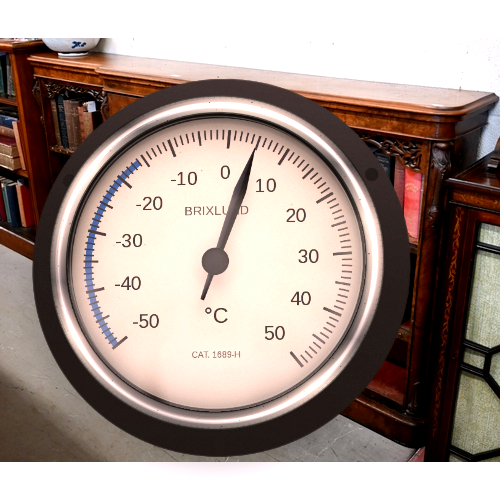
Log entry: {"value": 5, "unit": "°C"}
